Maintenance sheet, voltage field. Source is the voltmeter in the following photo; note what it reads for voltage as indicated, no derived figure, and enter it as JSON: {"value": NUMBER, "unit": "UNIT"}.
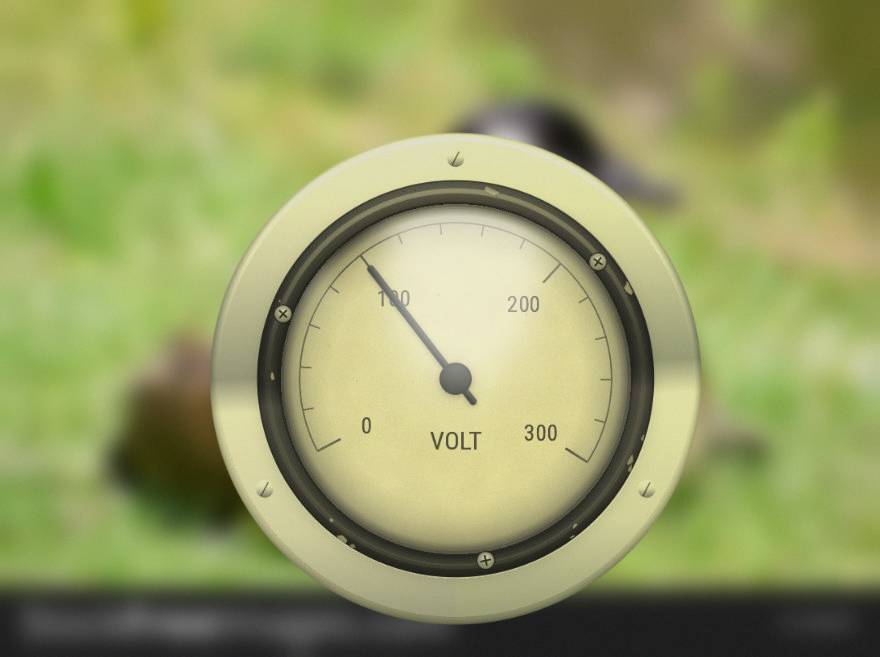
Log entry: {"value": 100, "unit": "V"}
